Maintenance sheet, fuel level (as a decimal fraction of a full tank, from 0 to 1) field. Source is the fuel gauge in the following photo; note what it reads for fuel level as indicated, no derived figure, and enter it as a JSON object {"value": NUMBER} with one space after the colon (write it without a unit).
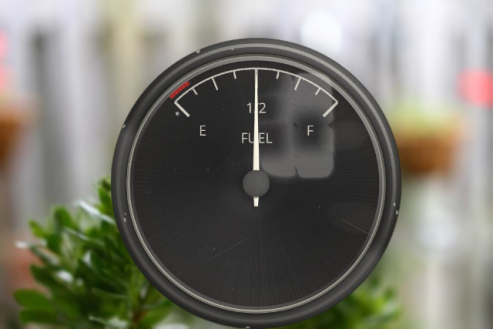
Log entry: {"value": 0.5}
